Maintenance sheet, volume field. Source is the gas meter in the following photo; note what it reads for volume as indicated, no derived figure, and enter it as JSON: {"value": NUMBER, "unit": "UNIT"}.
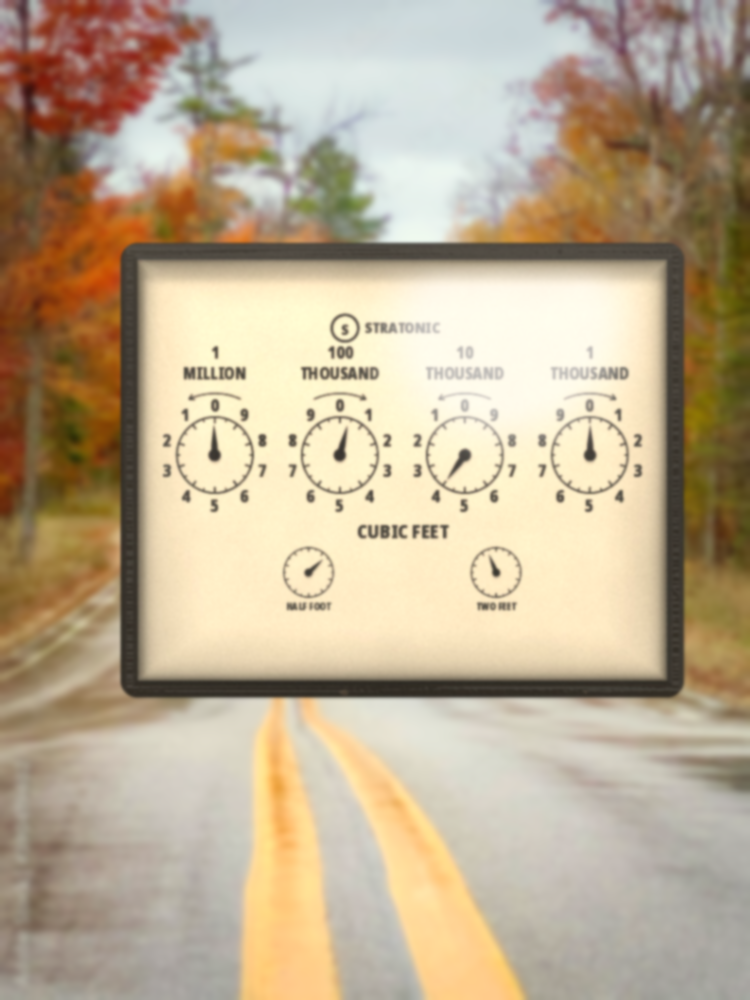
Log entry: {"value": 4000, "unit": "ft³"}
